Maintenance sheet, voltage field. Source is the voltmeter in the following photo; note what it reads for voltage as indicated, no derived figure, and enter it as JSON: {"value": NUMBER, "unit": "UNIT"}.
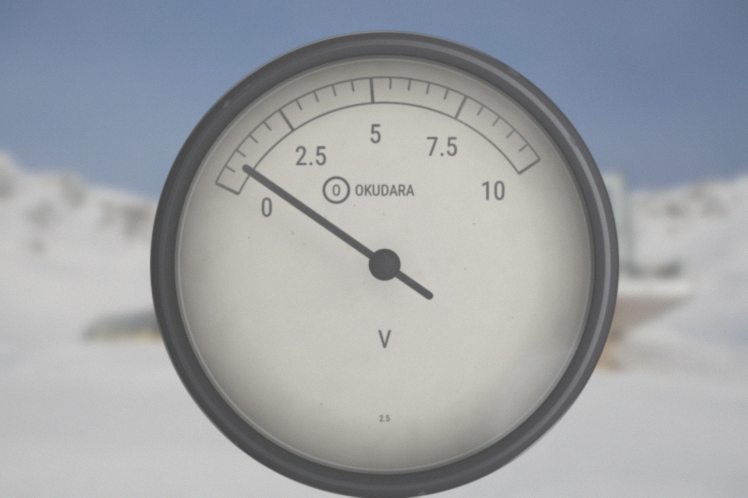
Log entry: {"value": 0.75, "unit": "V"}
